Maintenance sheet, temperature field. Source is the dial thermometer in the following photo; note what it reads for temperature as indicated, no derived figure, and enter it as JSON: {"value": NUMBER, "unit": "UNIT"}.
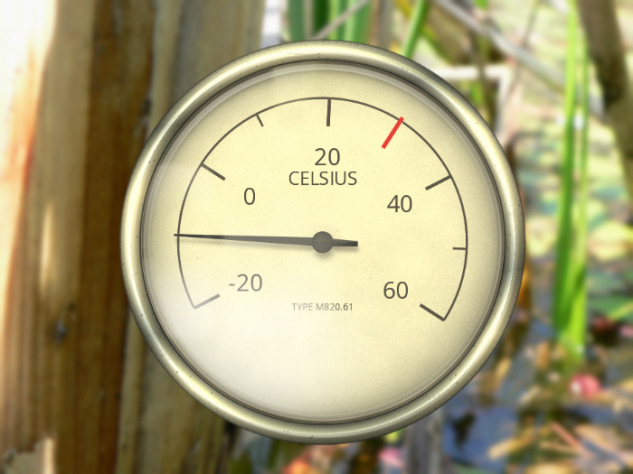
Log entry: {"value": -10, "unit": "°C"}
